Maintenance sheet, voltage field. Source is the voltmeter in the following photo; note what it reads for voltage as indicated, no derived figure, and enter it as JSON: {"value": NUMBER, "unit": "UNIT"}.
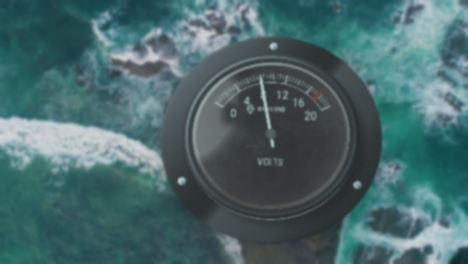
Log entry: {"value": 8, "unit": "V"}
